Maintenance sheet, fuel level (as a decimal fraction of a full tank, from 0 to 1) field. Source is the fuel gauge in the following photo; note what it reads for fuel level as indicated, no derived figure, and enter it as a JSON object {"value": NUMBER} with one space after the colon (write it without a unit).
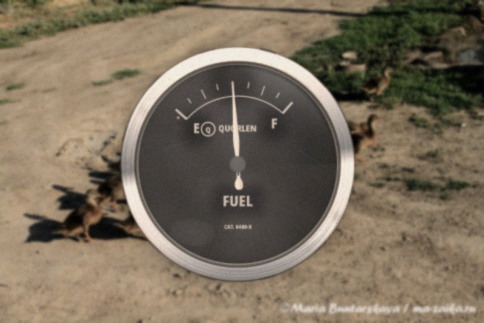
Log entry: {"value": 0.5}
